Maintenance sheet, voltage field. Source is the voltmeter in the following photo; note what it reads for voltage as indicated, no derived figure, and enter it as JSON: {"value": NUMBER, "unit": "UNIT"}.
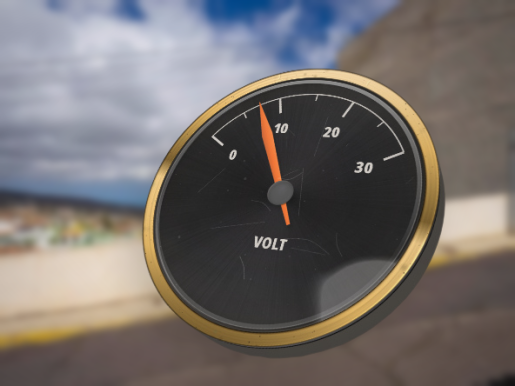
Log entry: {"value": 7.5, "unit": "V"}
